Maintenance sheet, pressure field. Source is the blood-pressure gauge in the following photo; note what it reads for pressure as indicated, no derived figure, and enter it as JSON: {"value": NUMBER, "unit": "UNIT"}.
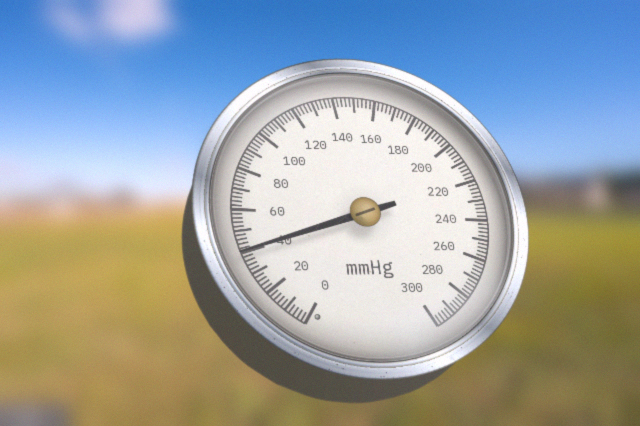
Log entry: {"value": 40, "unit": "mmHg"}
